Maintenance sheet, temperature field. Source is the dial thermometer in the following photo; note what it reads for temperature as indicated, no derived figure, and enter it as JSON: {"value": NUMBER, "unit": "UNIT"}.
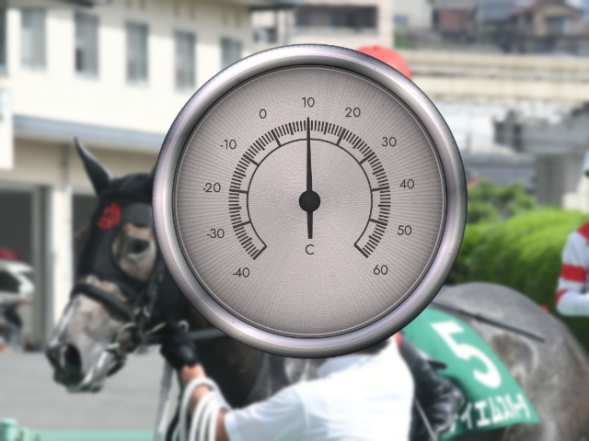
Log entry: {"value": 10, "unit": "°C"}
